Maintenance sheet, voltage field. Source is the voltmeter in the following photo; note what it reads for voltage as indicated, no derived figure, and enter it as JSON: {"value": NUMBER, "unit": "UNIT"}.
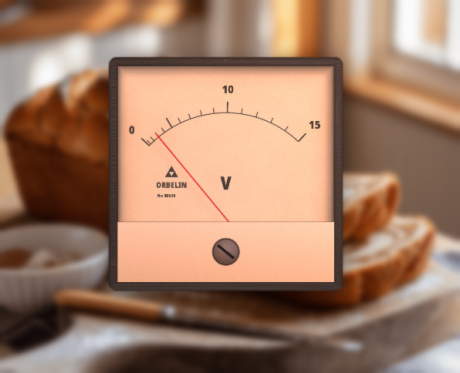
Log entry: {"value": 3, "unit": "V"}
